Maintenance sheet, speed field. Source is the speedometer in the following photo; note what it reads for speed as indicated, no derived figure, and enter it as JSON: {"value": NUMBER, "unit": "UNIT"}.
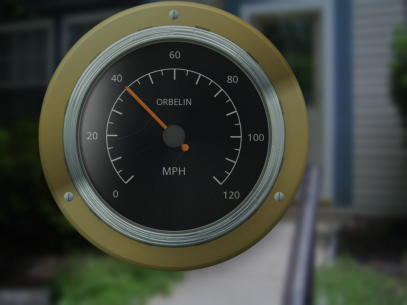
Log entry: {"value": 40, "unit": "mph"}
